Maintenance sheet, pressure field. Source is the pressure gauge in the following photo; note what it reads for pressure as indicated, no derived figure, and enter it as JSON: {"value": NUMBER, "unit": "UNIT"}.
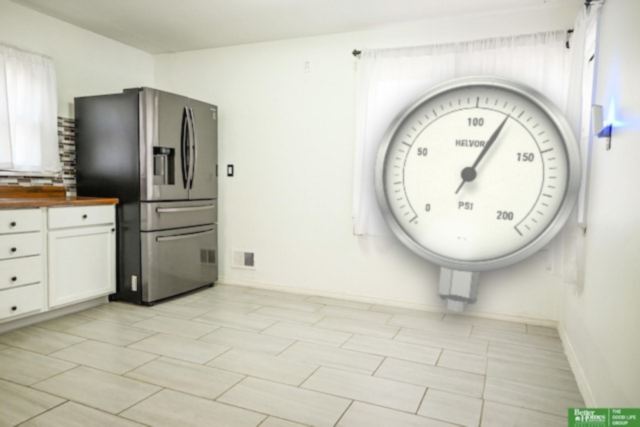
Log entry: {"value": 120, "unit": "psi"}
